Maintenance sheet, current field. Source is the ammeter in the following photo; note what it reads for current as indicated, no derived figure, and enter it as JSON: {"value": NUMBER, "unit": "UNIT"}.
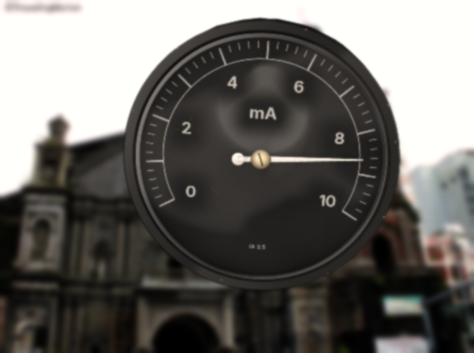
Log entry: {"value": 8.6, "unit": "mA"}
